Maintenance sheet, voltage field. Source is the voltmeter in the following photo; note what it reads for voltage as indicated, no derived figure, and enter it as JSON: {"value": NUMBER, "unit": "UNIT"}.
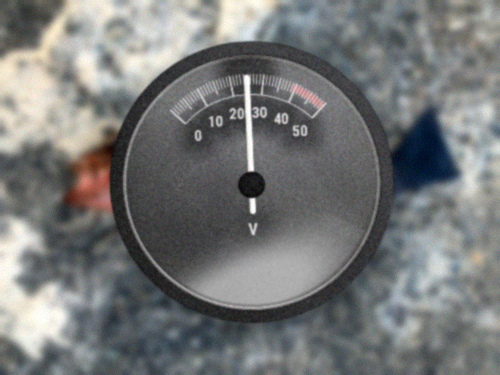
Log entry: {"value": 25, "unit": "V"}
